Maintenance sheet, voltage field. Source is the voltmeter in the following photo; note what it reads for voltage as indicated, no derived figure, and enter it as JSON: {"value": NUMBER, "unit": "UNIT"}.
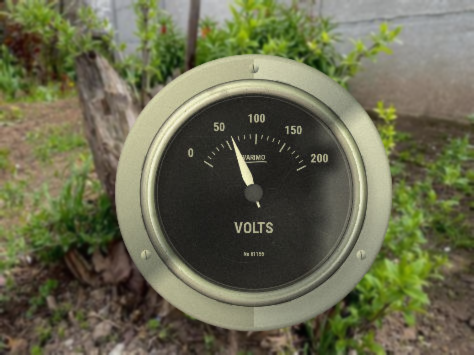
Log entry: {"value": 60, "unit": "V"}
